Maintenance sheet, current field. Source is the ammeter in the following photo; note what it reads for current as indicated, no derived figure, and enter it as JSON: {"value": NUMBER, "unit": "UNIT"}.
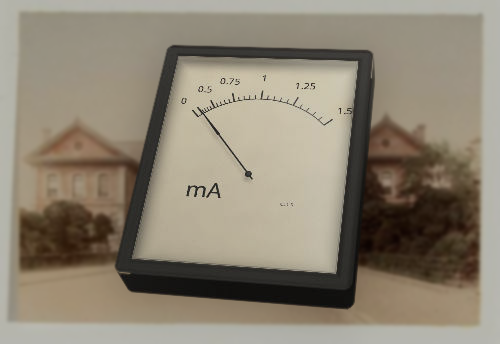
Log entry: {"value": 0.25, "unit": "mA"}
